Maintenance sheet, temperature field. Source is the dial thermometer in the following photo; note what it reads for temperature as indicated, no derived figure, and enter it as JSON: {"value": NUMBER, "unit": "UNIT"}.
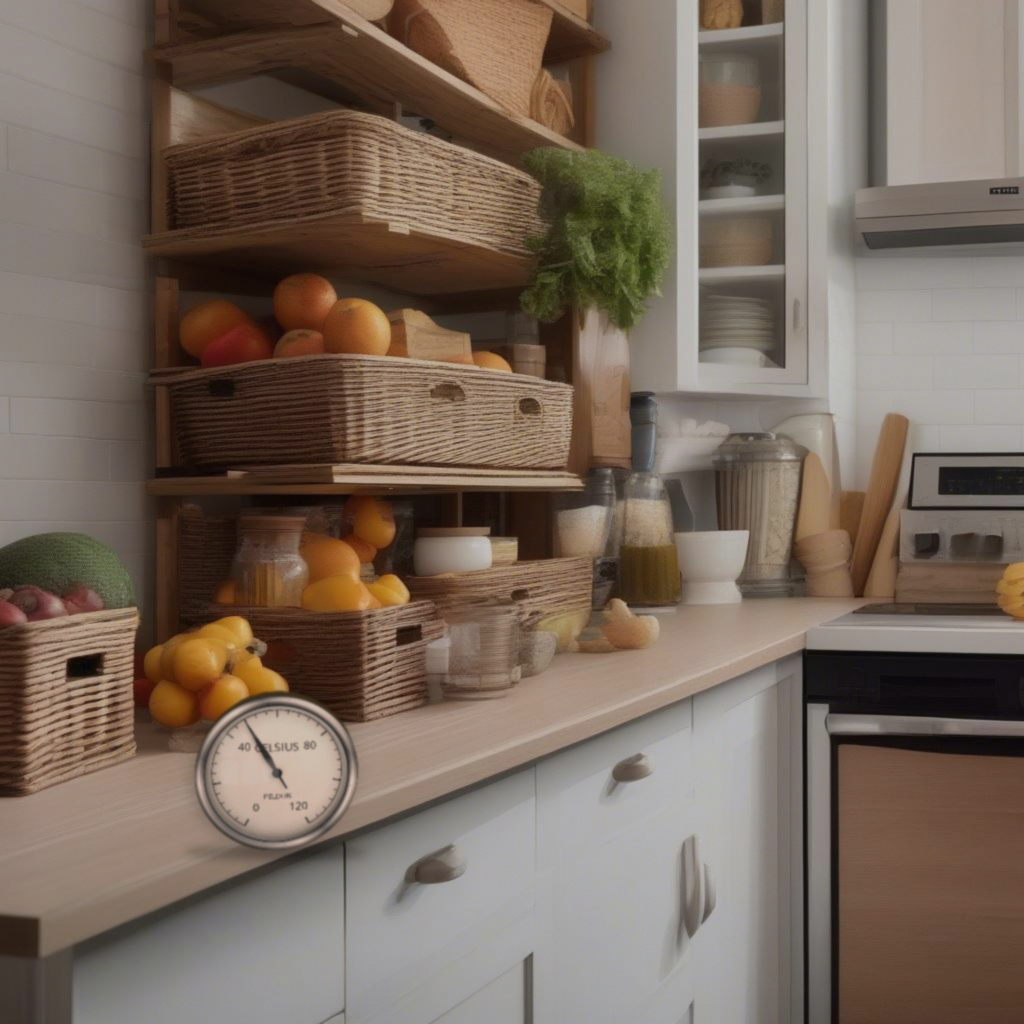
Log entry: {"value": 48, "unit": "°C"}
